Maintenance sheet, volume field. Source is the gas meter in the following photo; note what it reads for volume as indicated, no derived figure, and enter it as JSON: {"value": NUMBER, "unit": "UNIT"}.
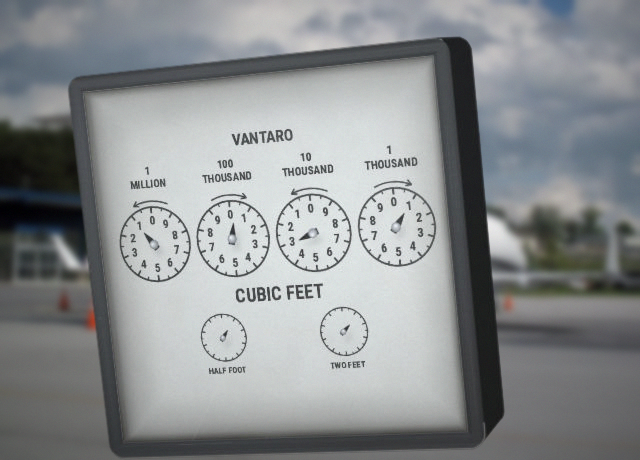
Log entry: {"value": 103100, "unit": "ft³"}
